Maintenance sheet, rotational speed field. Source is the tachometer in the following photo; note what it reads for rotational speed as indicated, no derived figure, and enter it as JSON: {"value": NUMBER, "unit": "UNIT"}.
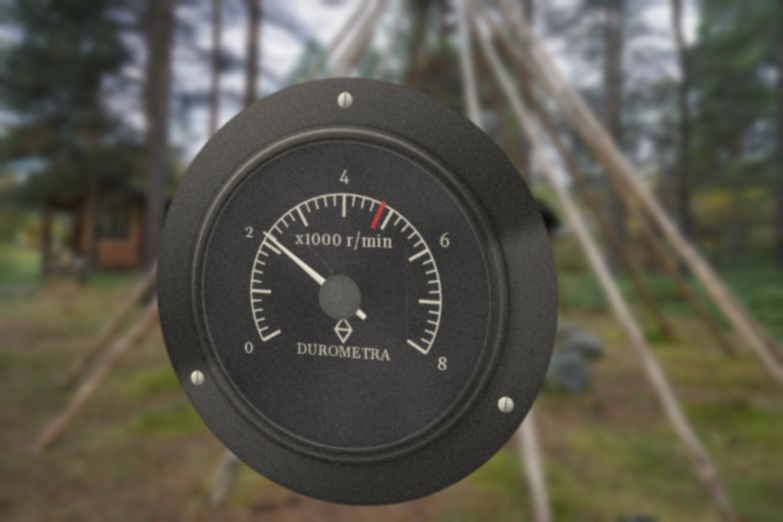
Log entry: {"value": 2200, "unit": "rpm"}
